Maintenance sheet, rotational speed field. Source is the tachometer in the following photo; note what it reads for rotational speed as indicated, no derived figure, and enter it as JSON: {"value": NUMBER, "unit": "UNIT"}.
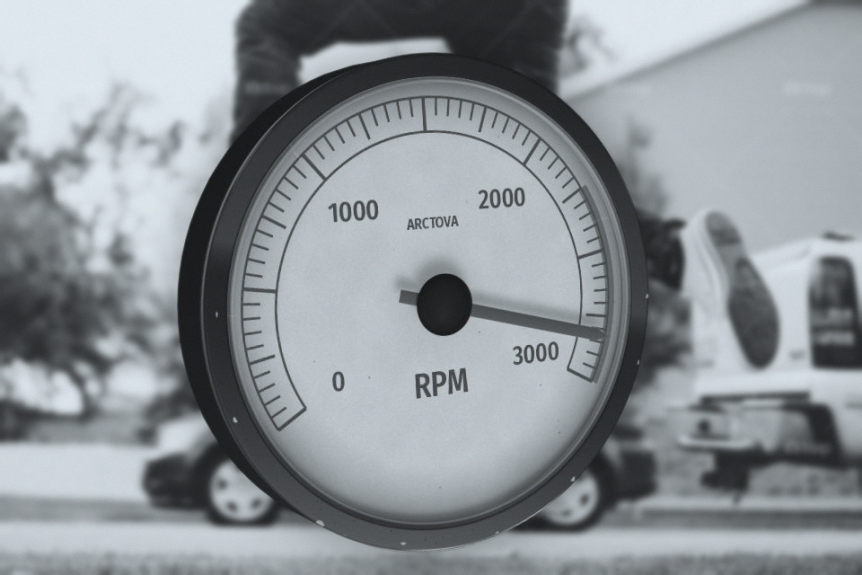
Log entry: {"value": 2825, "unit": "rpm"}
